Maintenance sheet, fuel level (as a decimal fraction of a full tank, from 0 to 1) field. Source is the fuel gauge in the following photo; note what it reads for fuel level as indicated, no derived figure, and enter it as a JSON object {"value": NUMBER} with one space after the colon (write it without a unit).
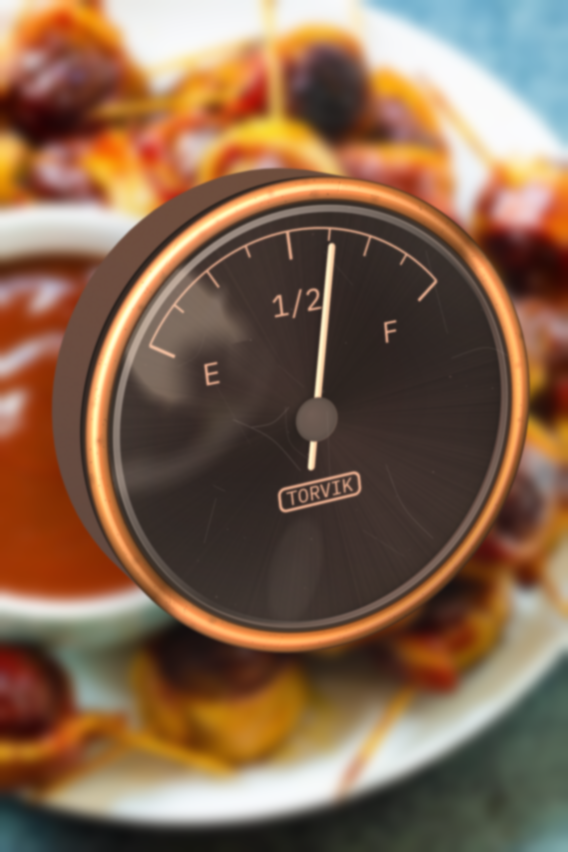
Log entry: {"value": 0.625}
